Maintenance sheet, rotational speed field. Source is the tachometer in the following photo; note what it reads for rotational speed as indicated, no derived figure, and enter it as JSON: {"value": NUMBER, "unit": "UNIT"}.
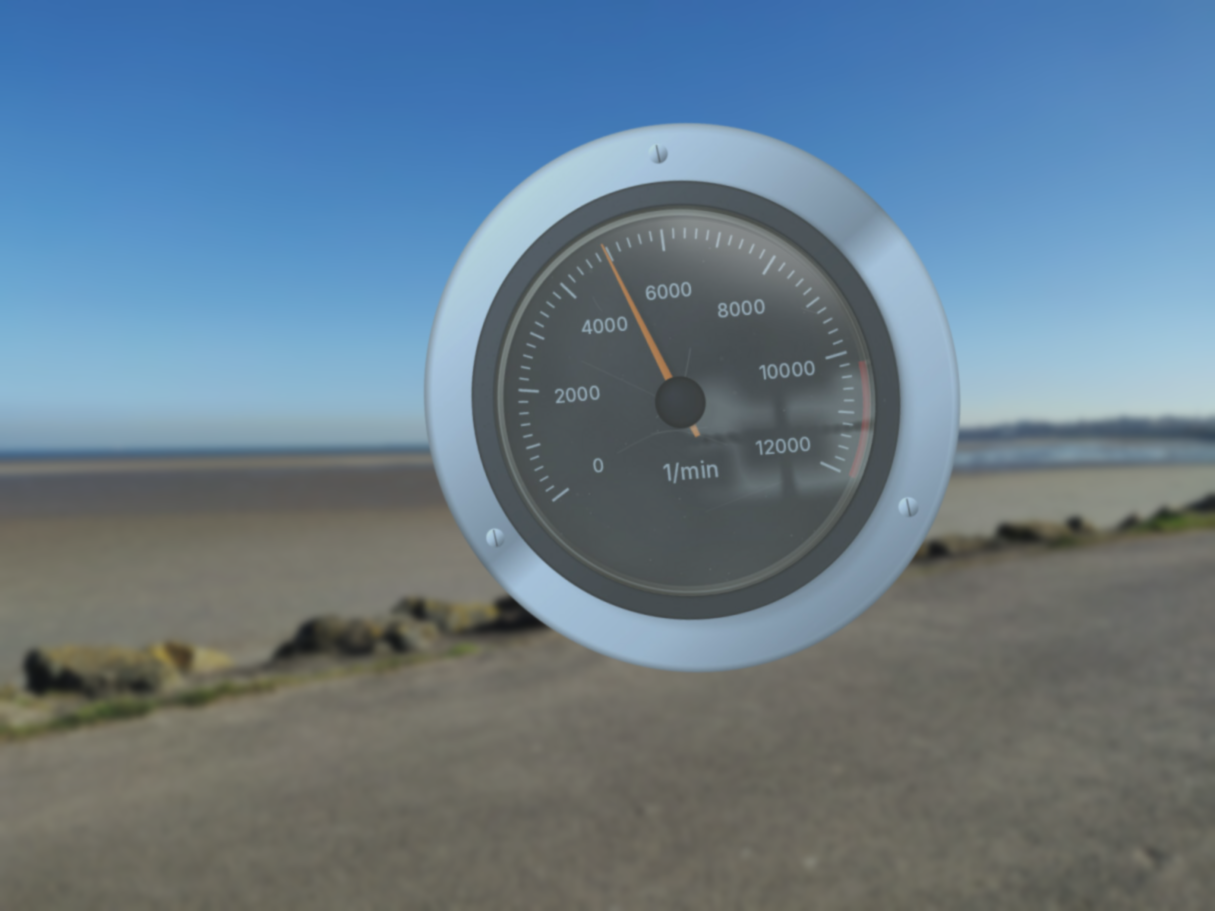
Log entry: {"value": 5000, "unit": "rpm"}
